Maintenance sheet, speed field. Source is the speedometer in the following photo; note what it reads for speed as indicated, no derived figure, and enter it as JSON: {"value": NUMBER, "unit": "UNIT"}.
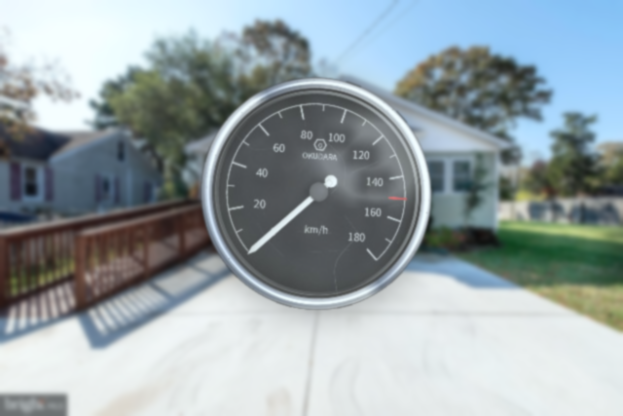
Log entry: {"value": 0, "unit": "km/h"}
